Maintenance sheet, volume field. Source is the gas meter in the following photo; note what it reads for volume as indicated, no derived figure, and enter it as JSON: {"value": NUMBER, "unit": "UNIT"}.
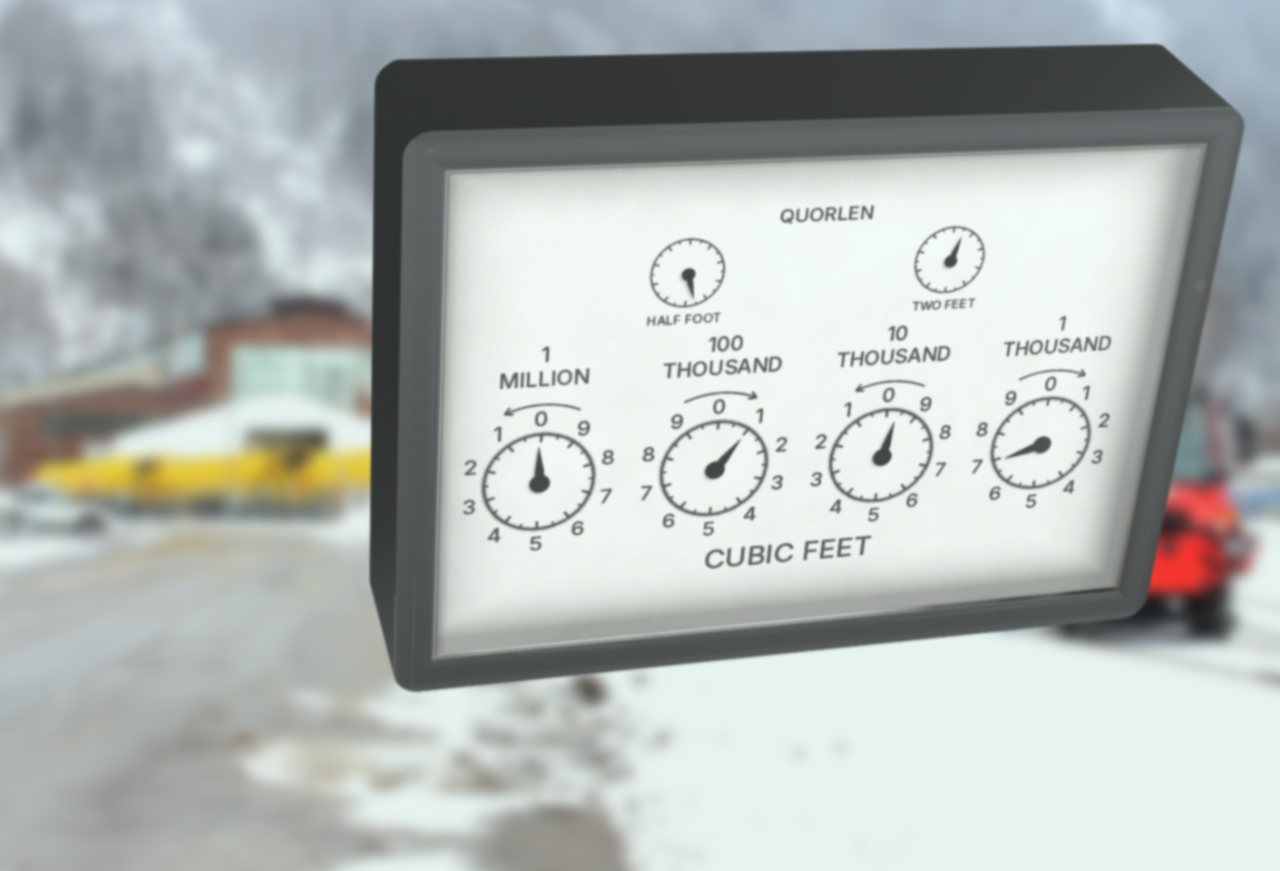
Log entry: {"value": 9700, "unit": "ft³"}
